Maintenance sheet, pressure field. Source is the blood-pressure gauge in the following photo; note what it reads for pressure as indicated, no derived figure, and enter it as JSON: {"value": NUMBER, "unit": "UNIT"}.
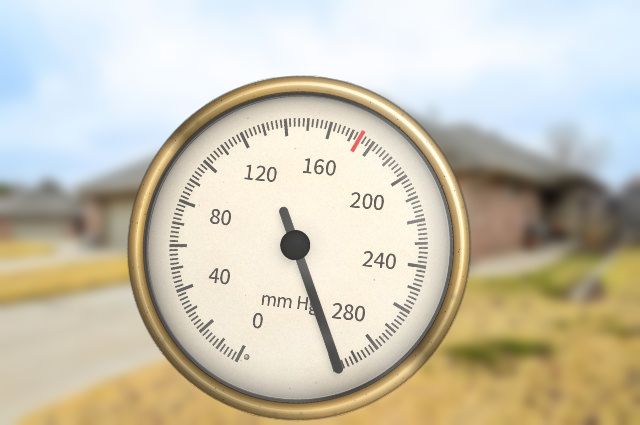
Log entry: {"value": 298, "unit": "mmHg"}
